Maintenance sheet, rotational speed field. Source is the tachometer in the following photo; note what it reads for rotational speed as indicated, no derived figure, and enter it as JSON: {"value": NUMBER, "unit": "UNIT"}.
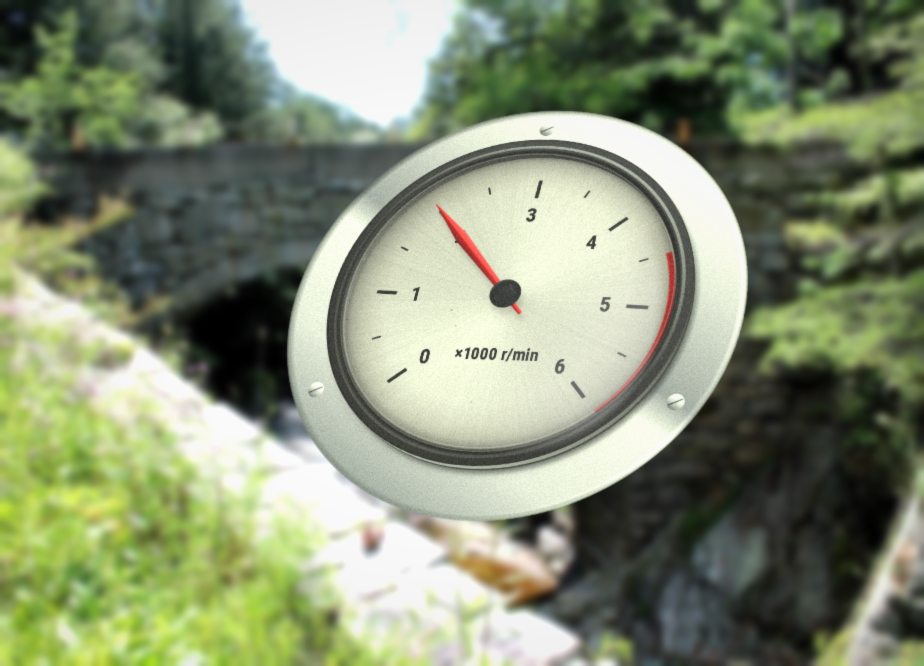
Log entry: {"value": 2000, "unit": "rpm"}
